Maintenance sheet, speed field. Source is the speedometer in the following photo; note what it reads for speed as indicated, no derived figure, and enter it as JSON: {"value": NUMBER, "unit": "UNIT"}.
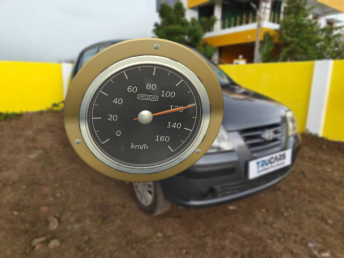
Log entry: {"value": 120, "unit": "km/h"}
